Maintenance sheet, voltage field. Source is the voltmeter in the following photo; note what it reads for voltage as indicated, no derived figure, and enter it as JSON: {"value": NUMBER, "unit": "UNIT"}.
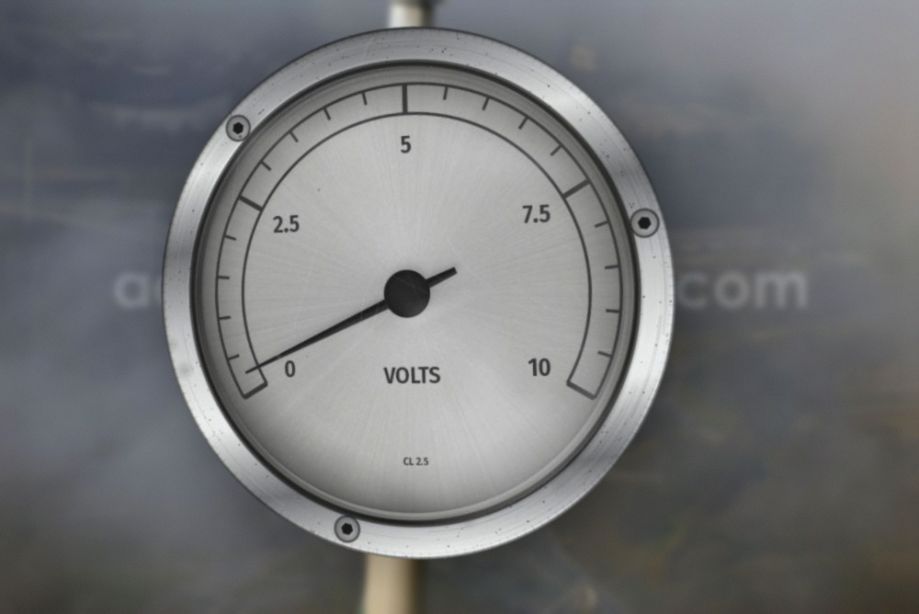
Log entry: {"value": 0.25, "unit": "V"}
